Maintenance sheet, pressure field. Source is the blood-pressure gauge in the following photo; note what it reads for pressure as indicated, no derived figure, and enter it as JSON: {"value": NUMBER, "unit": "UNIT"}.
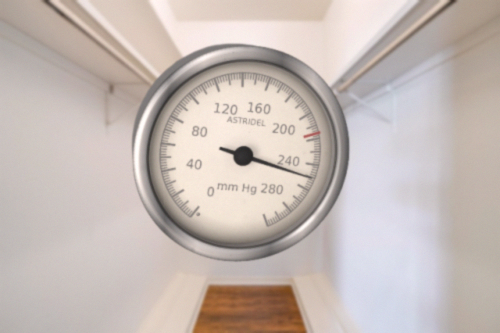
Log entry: {"value": 250, "unit": "mmHg"}
